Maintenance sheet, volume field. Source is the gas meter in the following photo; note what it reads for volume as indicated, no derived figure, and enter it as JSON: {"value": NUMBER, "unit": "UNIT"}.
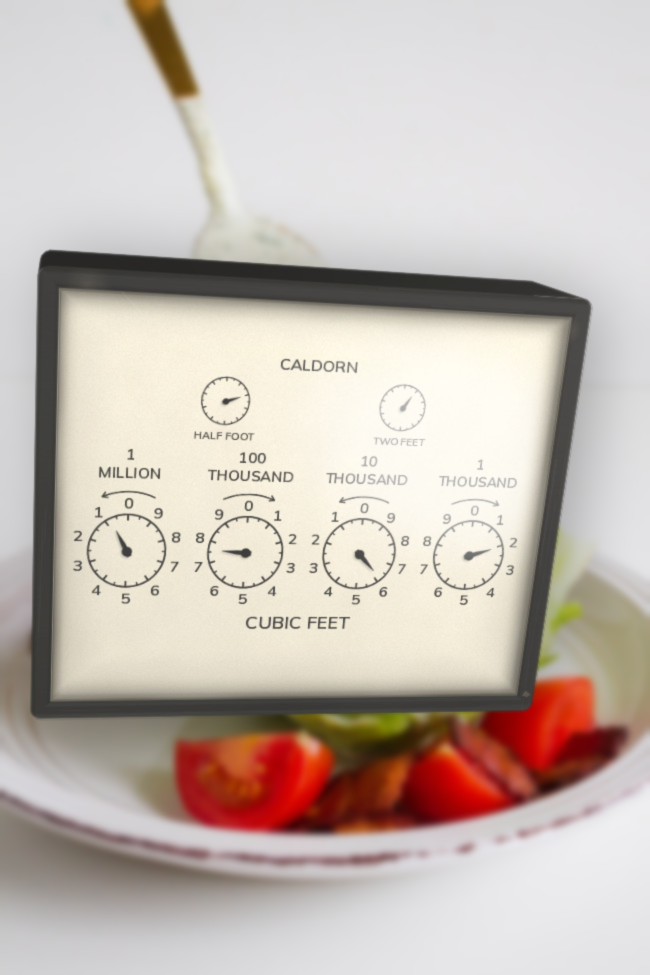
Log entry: {"value": 76200, "unit": "ft³"}
